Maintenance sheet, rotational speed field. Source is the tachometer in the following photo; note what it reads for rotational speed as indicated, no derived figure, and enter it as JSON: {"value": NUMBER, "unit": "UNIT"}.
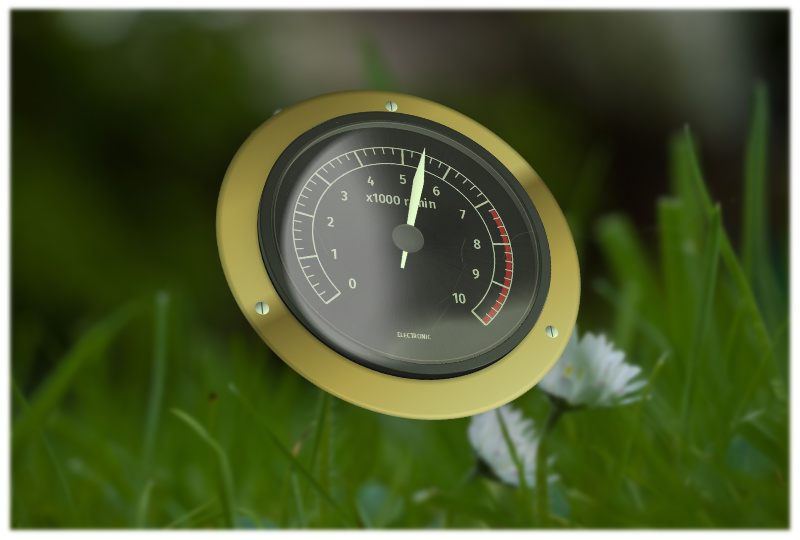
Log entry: {"value": 5400, "unit": "rpm"}
